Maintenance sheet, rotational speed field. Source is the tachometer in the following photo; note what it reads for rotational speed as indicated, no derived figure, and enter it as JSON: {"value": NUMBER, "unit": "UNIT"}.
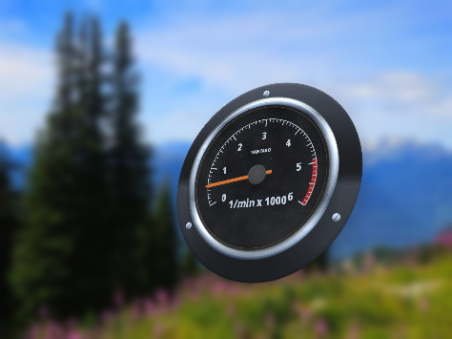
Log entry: {"value": 500, "unit": "rpm"}
